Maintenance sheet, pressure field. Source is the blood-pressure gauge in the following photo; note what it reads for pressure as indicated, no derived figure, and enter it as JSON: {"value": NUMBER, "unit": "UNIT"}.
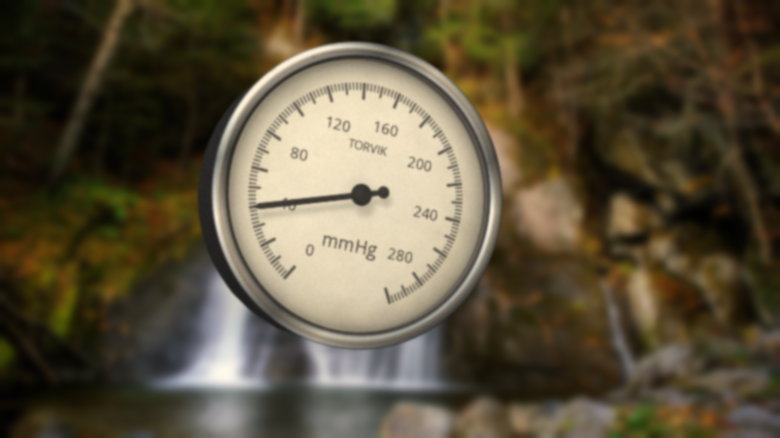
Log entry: {"value": 40, "unit": "mmHg"}
